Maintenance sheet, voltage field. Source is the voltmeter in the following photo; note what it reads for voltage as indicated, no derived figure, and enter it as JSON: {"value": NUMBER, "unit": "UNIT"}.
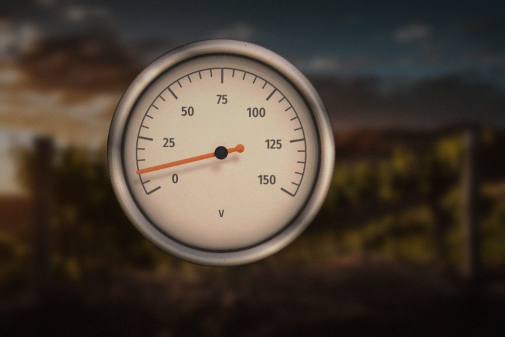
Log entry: {"value": 10, "unit": "V"}
